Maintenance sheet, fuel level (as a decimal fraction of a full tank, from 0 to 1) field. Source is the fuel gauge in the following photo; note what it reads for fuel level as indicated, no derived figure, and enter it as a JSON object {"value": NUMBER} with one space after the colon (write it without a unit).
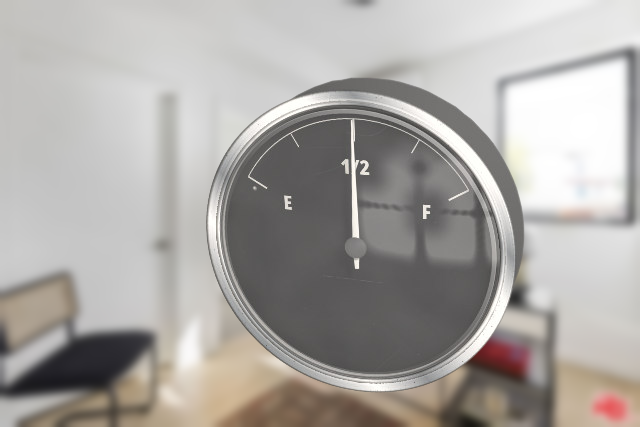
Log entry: {"value": 0.5}
